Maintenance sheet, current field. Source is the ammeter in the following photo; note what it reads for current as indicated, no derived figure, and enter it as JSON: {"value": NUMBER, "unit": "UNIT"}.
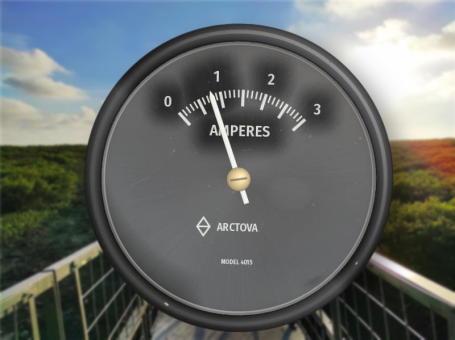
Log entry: {"value": 0.8, "unit": "A"}
